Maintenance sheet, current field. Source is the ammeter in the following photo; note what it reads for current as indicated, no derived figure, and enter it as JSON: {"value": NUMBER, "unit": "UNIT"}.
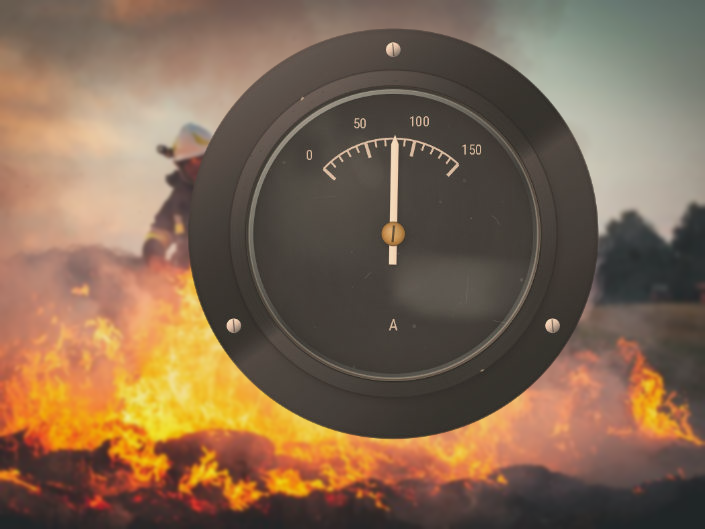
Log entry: {"value": 80, "unit": "A"}
